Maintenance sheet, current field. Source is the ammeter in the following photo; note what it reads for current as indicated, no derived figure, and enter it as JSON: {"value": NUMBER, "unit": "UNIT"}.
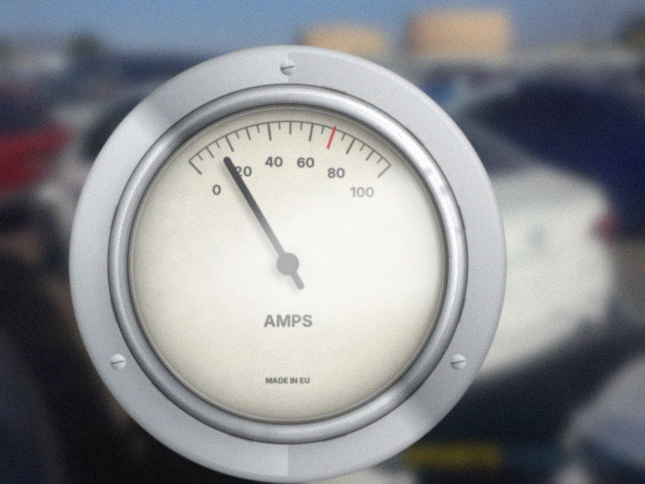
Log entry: {"value": 15, "unit": "A"}
